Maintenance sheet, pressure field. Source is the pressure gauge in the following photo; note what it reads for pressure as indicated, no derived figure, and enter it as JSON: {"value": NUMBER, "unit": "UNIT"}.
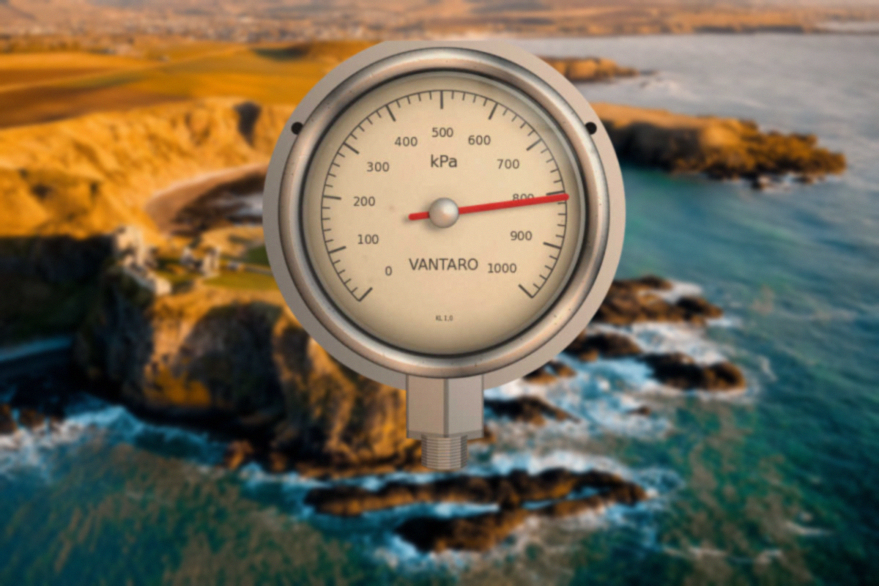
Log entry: {"value": 810, "unit": "kPa"}
